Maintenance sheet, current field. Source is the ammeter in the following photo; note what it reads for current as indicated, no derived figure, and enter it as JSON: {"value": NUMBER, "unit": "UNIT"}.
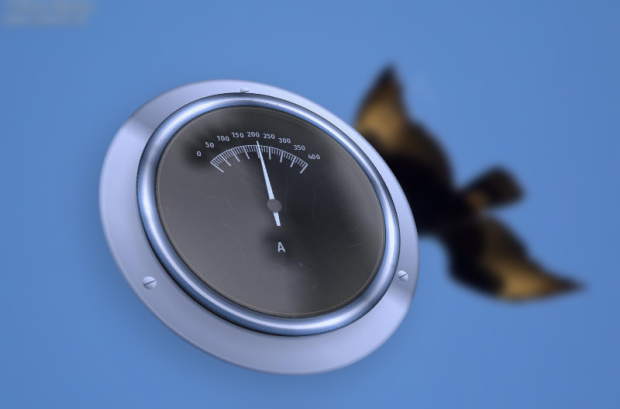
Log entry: {"value": 200, "unit": "A"}
